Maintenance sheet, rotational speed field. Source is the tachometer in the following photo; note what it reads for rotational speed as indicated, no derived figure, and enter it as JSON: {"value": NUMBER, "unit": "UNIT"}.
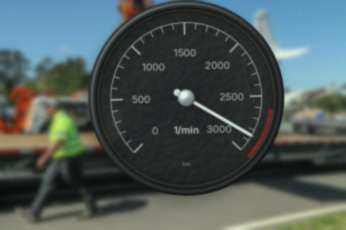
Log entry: {"value": 2850, "unit": "rpm"}
